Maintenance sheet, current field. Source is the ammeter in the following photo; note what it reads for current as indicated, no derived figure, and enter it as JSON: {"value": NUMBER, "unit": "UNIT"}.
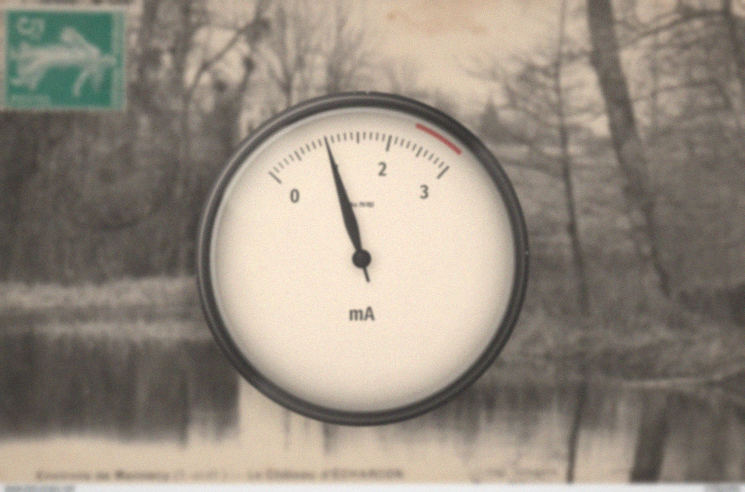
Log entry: {"value": 1, "unit": "mA"}
